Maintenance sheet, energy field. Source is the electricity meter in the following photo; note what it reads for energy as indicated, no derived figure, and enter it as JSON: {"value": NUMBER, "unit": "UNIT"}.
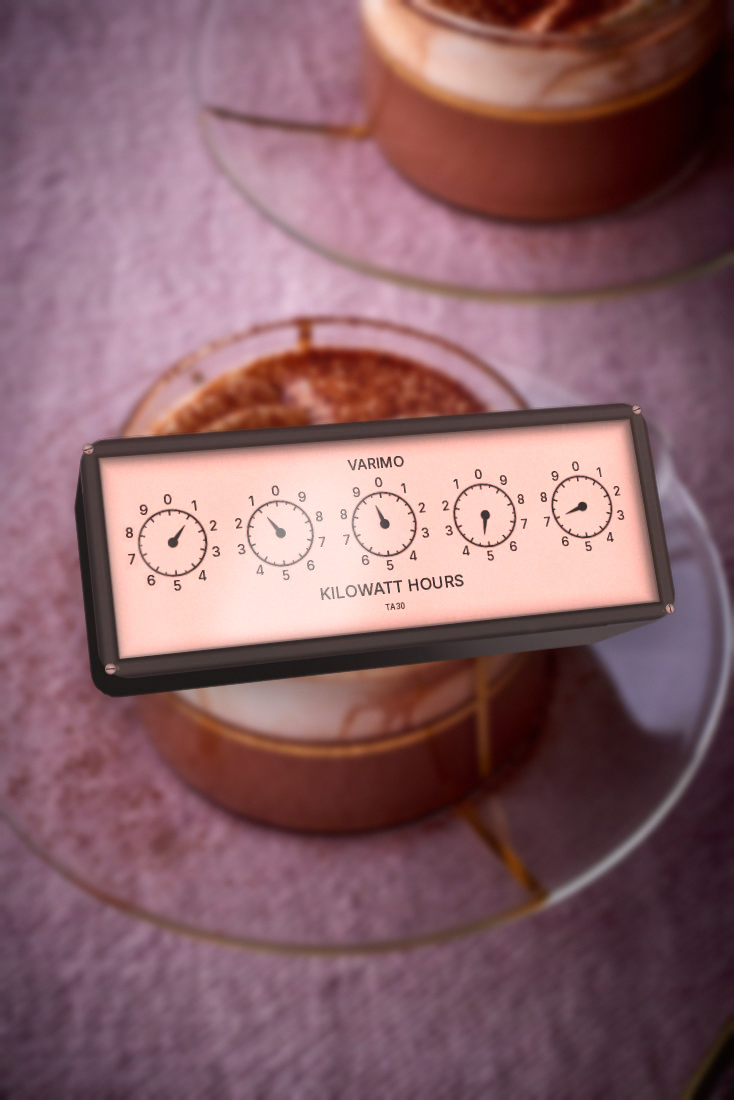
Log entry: {"value": 10947, "unit": "kWh"}
